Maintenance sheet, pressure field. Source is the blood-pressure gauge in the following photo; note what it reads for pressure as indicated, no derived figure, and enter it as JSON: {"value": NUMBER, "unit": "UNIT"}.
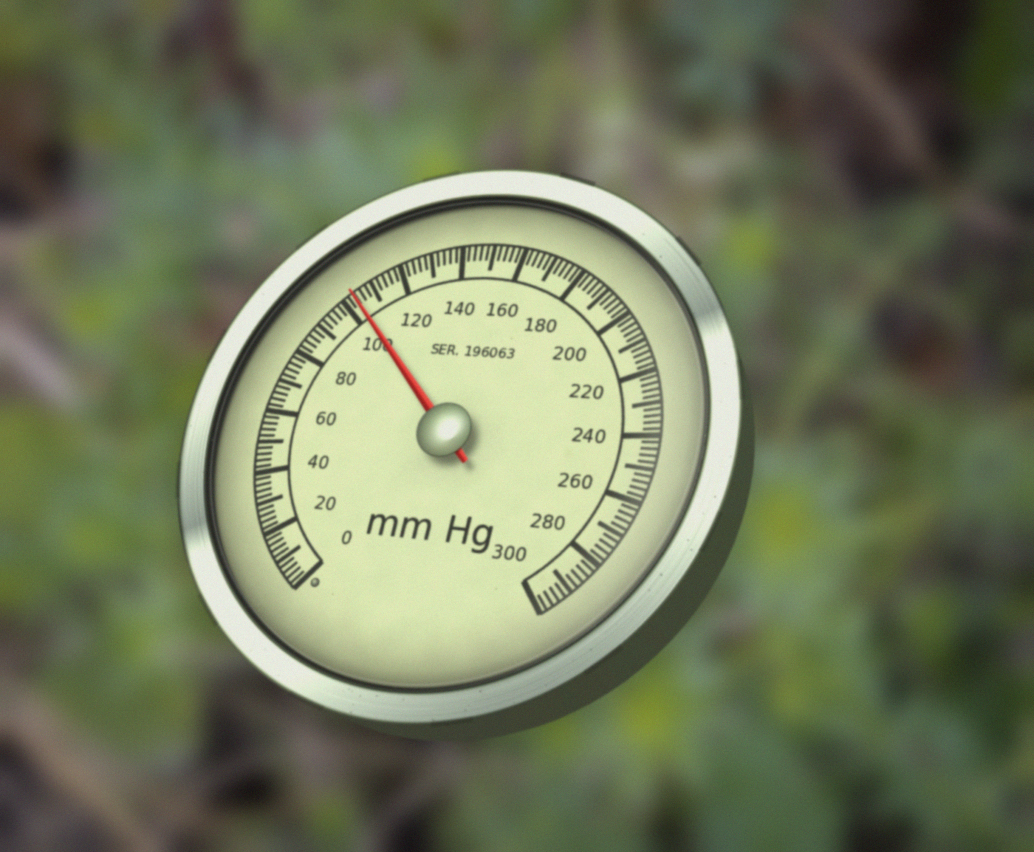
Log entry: {"value": 104, "unit": "mmHg"}
